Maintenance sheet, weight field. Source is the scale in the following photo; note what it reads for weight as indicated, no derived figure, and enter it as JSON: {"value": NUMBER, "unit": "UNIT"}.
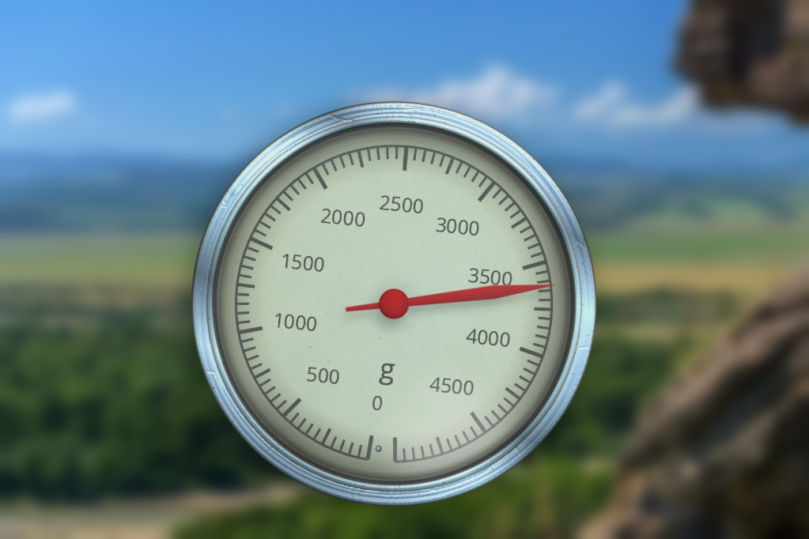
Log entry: {"value": 3625, "unit": "g"}
